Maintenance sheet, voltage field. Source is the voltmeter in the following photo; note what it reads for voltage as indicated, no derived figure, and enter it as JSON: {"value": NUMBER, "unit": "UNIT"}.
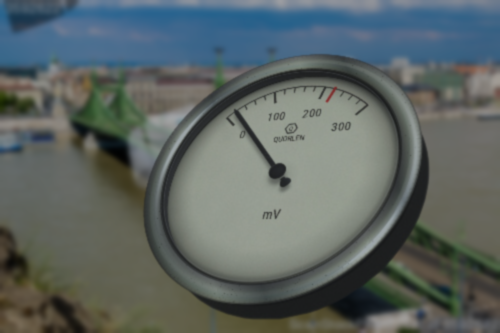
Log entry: {"value": 20, "unit": "mV"}
